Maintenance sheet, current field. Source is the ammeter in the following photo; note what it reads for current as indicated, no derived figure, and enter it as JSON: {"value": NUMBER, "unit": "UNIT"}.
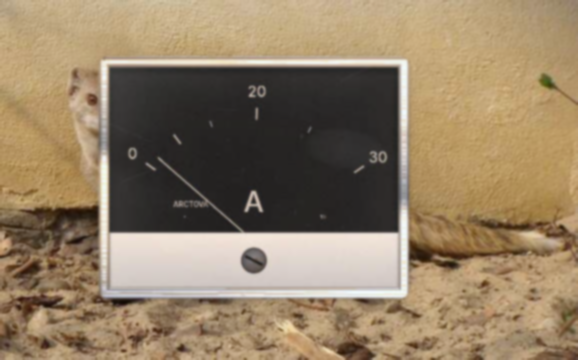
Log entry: {"value": 5, "unit": "A"}
